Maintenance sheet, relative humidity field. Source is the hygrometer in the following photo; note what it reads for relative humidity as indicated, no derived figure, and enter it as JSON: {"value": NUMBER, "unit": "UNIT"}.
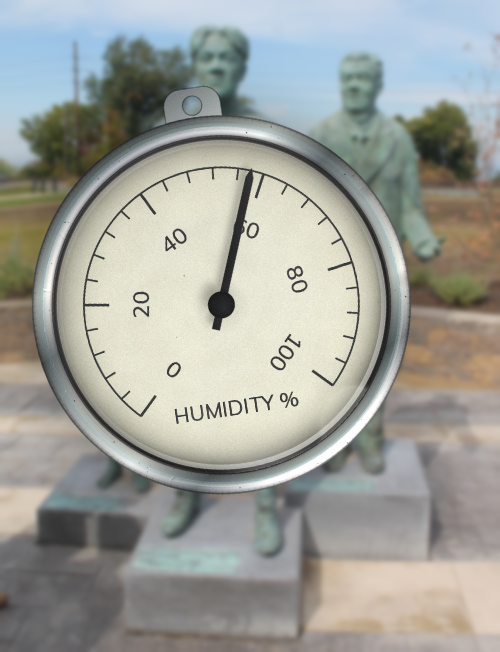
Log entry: {"value": 58, "unit": "%"}
